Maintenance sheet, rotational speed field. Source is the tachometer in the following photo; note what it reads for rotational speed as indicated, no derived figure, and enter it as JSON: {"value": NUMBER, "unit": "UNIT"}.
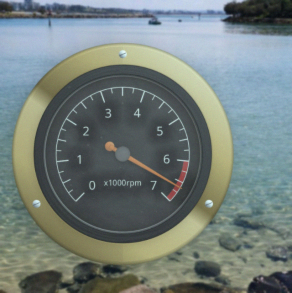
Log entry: {"value": 6625, "unit": "rpm"}
